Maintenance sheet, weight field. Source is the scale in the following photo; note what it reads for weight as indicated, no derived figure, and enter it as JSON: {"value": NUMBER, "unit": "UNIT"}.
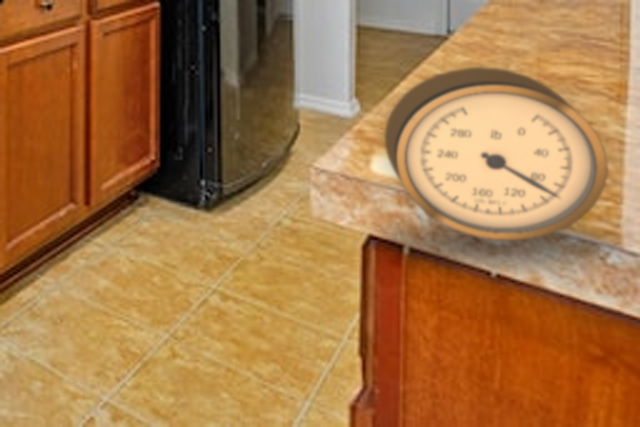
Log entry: {"value": 90, "unit": "lb"}
